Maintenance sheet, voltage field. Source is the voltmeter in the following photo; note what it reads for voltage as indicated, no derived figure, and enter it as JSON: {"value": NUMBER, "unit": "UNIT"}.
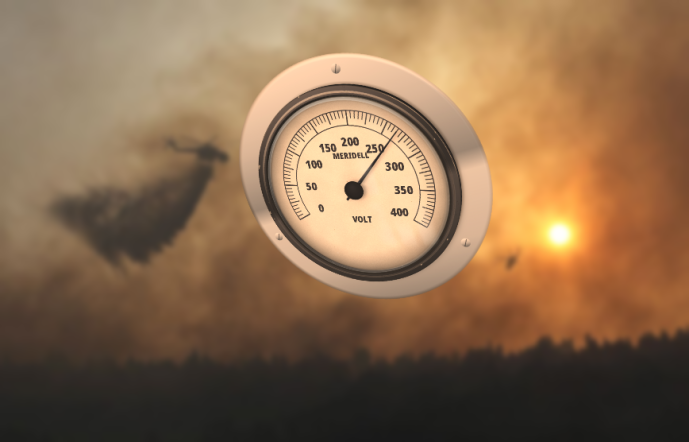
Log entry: {"value": 265, "unit": "V"}
